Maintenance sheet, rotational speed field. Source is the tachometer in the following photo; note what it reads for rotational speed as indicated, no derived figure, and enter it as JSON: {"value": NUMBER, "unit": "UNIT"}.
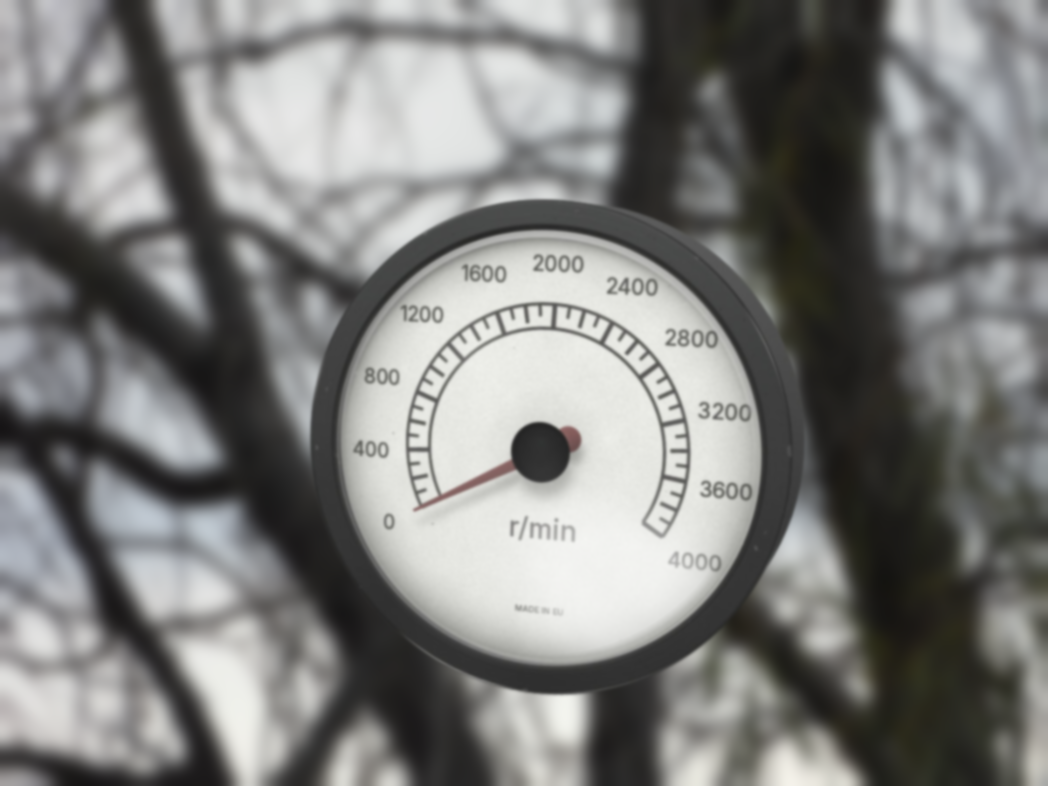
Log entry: {"value": 0, "unit": "rpm"}
